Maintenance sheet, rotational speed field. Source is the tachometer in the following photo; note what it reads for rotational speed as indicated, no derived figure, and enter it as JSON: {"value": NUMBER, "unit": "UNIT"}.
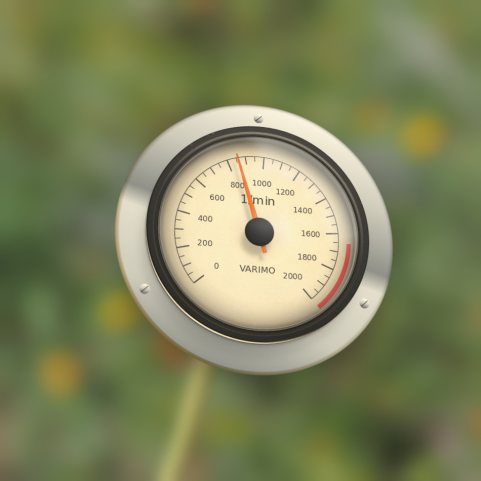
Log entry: {"value": 850, "unit": "rpm"}
